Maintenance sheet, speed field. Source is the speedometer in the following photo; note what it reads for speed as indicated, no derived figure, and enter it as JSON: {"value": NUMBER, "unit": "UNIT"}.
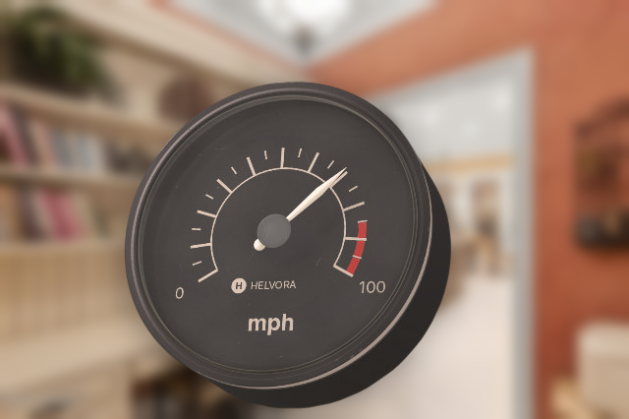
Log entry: {"value": 70, "unit": "mph"}
